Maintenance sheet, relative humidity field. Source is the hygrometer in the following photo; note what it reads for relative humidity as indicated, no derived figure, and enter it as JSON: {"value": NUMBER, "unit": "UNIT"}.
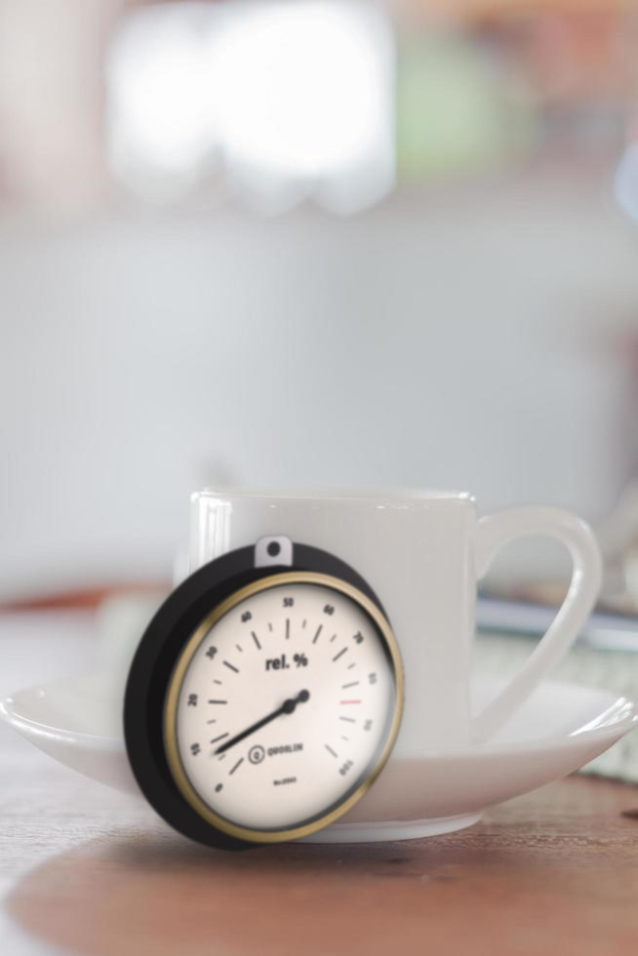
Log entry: {"value": 7.5, "unit": "%"}
